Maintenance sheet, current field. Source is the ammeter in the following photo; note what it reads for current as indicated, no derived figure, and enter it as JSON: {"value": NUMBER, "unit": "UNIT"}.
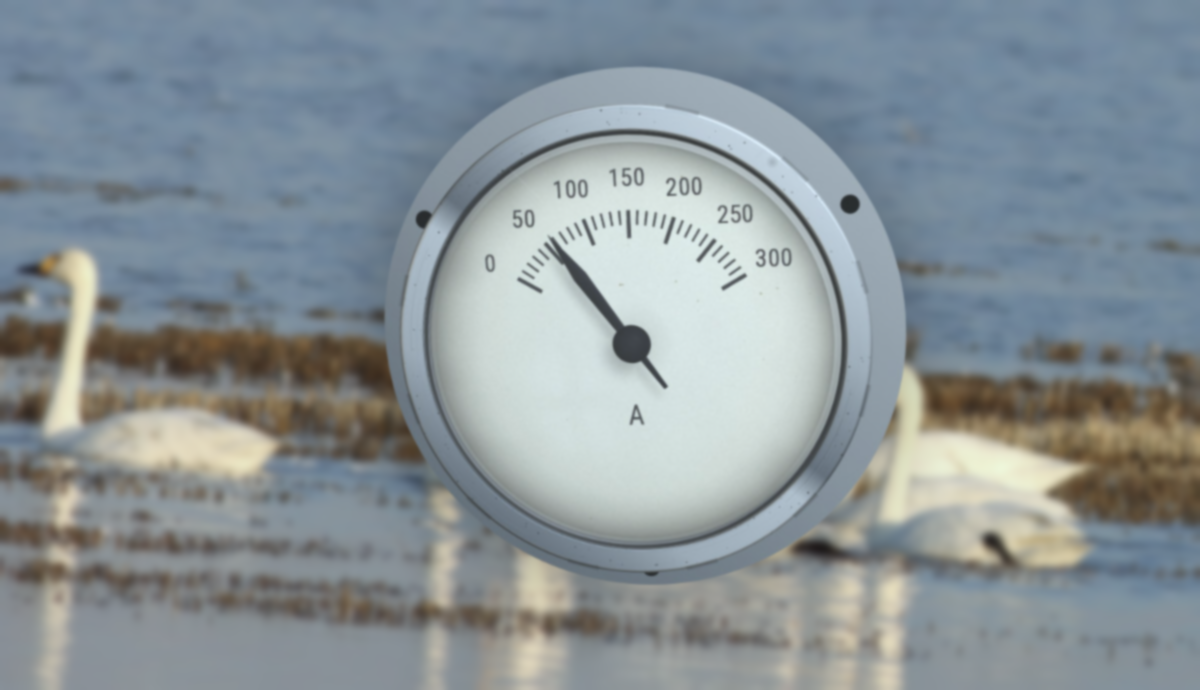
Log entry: {"value": 60, "unit": "A"}
